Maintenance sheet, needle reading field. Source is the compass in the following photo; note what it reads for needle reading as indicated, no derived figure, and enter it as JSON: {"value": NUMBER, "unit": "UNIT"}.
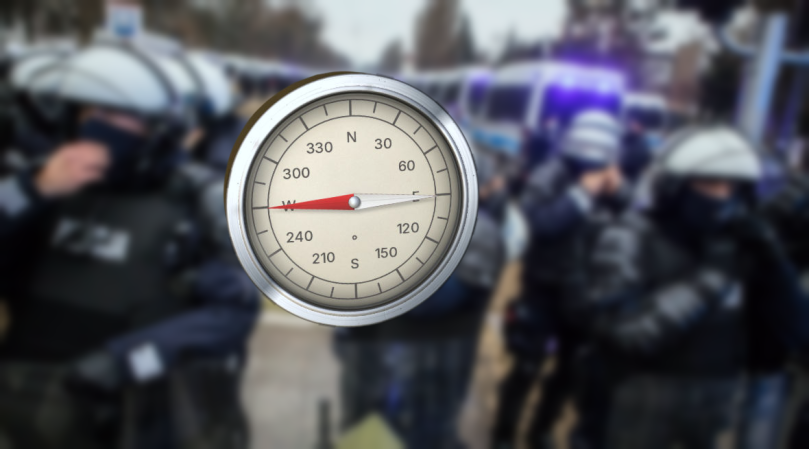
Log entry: {"value": 270, "unit": "°"}
